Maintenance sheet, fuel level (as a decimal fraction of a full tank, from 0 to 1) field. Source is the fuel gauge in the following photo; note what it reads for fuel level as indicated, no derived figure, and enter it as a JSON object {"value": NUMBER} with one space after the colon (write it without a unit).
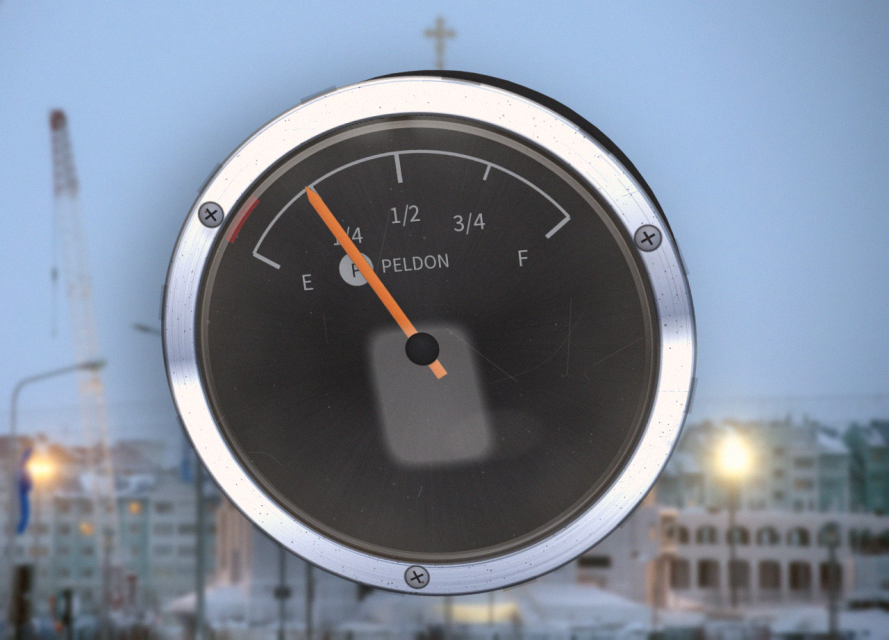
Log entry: {"value": 0.25}
